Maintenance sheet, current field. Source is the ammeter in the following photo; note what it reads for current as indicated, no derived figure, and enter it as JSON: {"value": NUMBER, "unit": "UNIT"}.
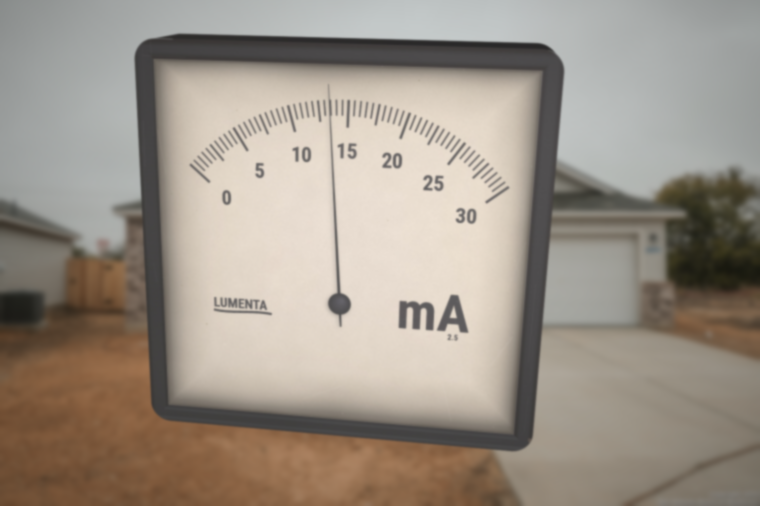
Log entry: {"value": 13.5, "unit": "mA"}
